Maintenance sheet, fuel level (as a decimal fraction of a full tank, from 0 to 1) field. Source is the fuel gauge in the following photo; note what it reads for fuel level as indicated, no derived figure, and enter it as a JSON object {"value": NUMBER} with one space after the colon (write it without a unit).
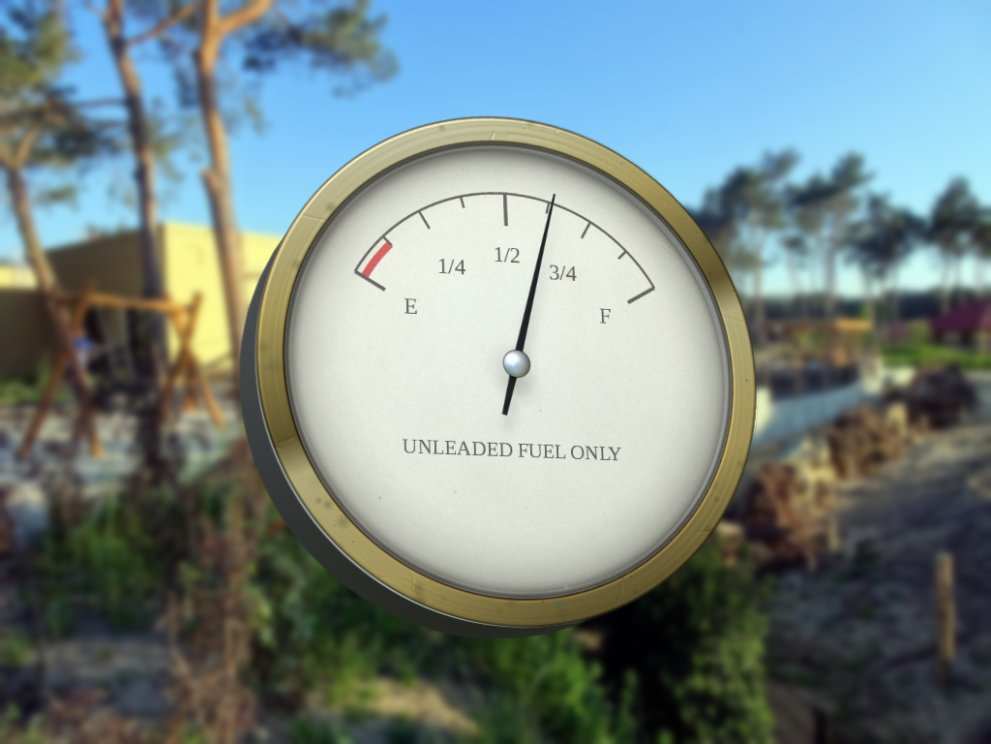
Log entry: {"value": 0.625}
